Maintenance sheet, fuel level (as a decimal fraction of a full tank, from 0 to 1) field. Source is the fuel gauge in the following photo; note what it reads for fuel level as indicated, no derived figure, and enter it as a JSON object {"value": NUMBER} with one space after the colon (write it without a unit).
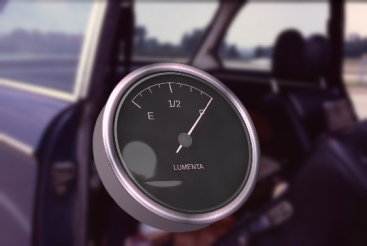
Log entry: {"value": 1}
